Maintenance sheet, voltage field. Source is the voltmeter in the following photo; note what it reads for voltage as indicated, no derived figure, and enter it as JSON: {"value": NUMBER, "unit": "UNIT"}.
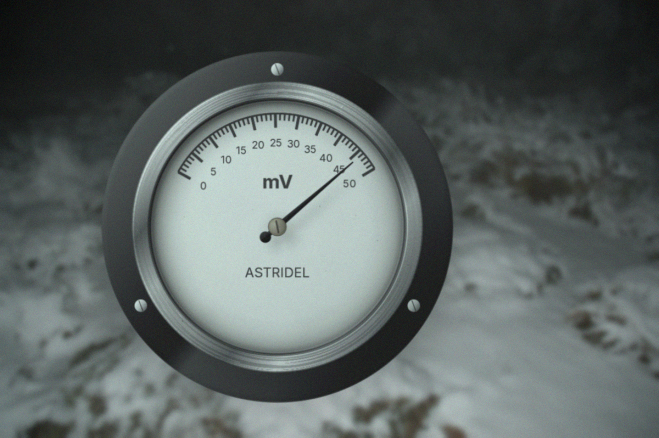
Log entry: {"value": 46, "unit": "mV"}
